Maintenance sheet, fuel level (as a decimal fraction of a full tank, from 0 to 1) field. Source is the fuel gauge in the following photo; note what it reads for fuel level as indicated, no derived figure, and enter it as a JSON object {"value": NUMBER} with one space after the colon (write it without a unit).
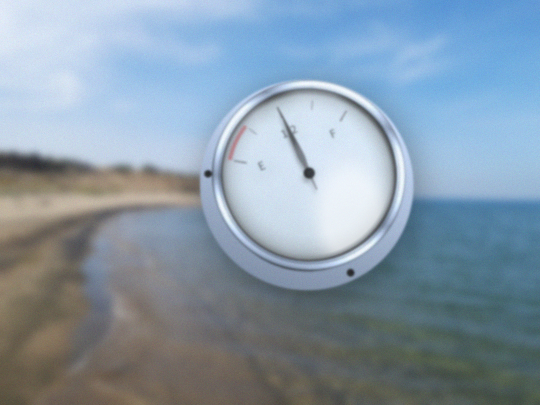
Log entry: {"value": 0.5}
